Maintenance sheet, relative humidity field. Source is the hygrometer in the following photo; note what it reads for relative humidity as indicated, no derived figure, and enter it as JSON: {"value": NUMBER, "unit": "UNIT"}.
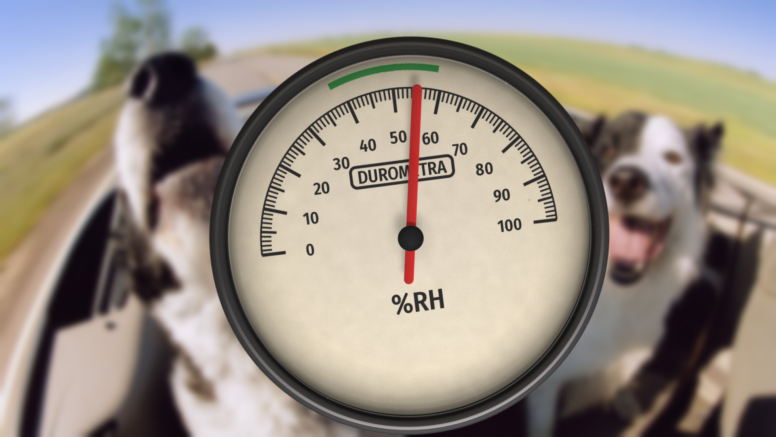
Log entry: {"value": 55, "unit": "%"}
